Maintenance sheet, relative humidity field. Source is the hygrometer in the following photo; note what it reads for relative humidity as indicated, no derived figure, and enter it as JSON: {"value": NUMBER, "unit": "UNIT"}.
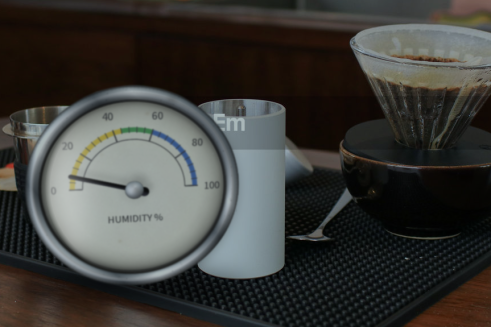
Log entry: {"value": 8, "unit": "%"}
